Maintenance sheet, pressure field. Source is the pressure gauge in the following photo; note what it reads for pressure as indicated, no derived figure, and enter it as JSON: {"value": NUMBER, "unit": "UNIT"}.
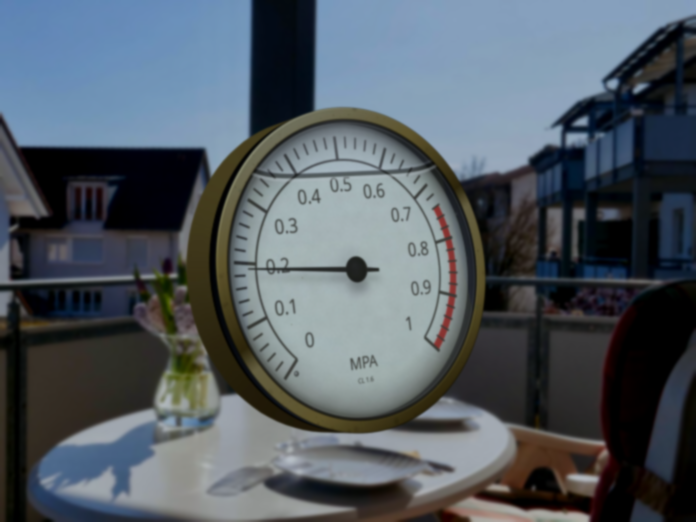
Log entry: {"value": 0.19, "unit": "MPa"}
